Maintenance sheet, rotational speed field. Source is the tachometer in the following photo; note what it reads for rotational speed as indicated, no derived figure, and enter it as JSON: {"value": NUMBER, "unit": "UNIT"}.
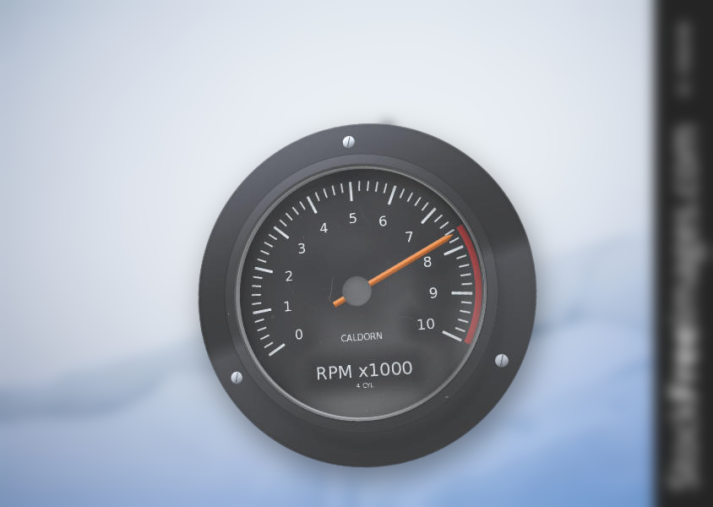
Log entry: {"value": 7700, "unit": "rpm"}
